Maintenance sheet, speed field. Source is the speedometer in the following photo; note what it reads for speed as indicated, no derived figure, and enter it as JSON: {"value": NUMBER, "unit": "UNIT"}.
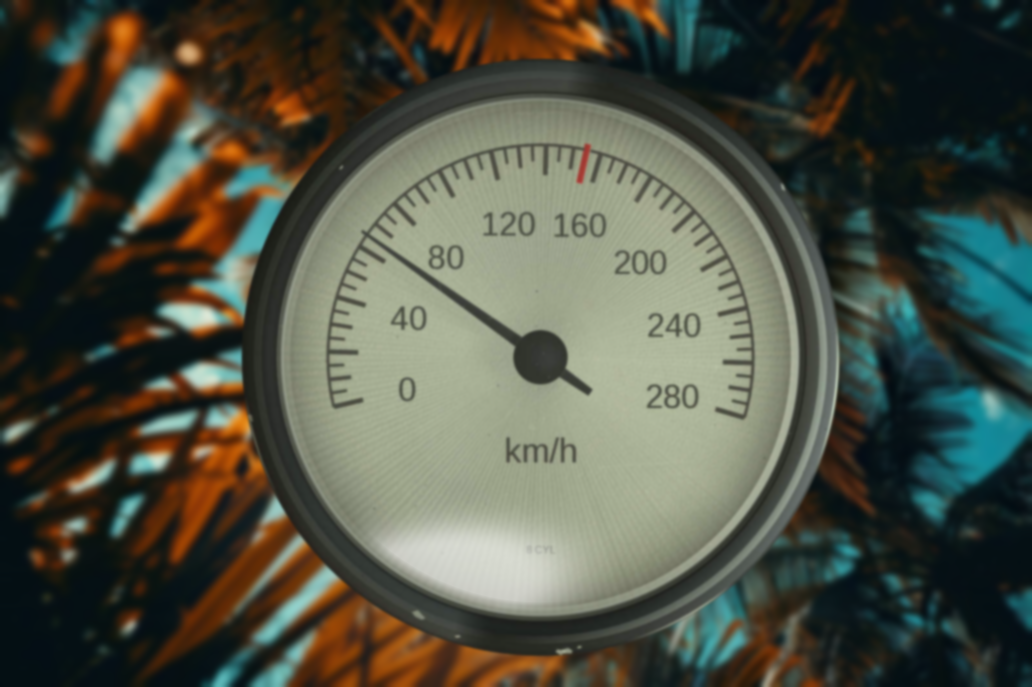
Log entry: {"value": 65, "unit": "km/h"}
